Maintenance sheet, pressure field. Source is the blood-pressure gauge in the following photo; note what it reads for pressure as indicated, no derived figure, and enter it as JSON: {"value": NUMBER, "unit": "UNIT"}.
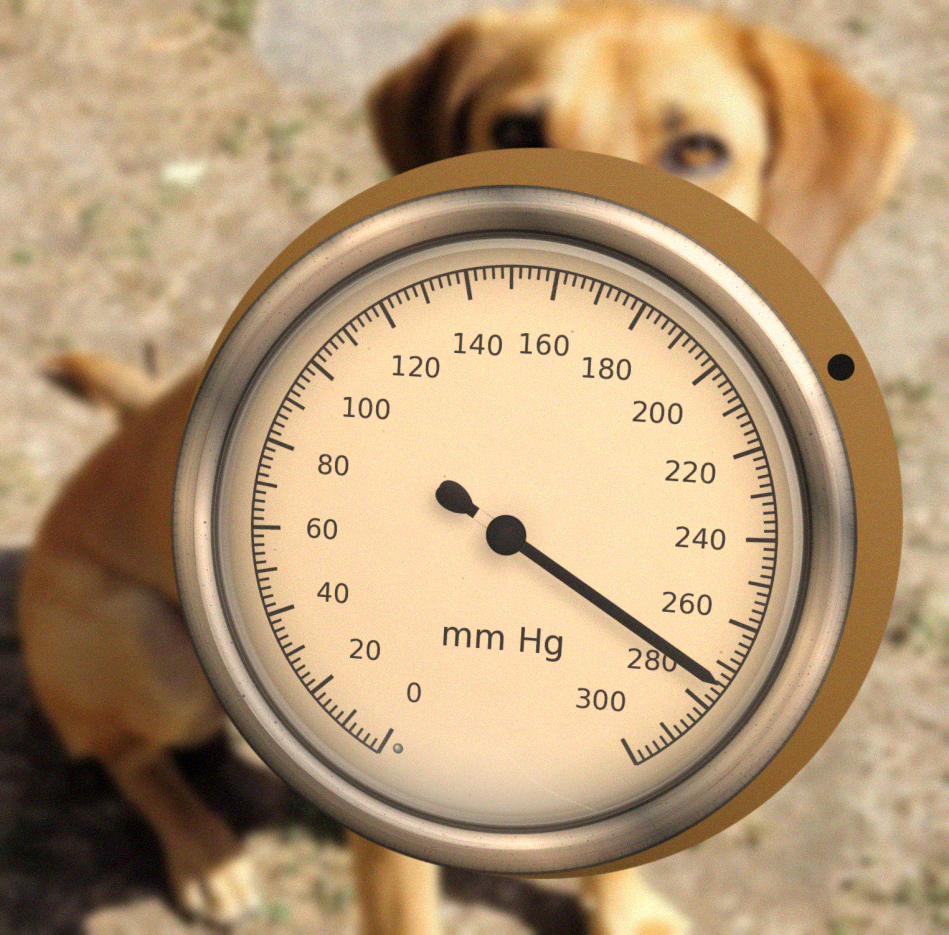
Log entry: {"value": 274, "unit": "mmHg"}
